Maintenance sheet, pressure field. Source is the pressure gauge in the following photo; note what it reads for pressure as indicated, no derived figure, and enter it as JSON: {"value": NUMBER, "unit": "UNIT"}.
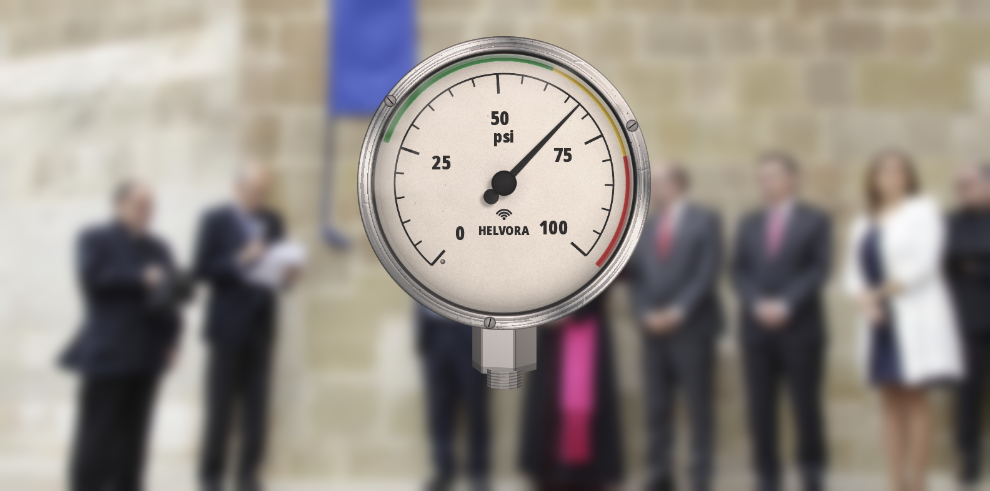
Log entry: {"value": 67.5, "unit": "psi"}
